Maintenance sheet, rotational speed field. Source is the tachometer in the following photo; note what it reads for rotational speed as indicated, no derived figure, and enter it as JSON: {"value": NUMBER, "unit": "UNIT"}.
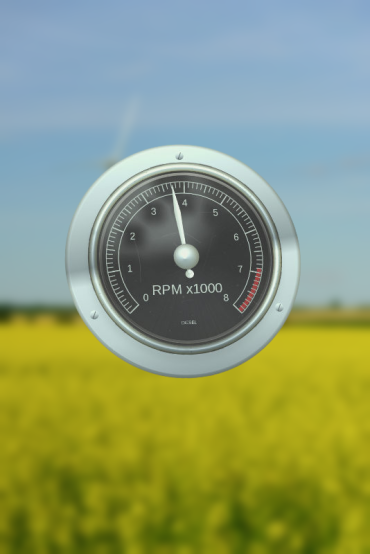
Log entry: {"value": 3700, "unit": "rpm"}
